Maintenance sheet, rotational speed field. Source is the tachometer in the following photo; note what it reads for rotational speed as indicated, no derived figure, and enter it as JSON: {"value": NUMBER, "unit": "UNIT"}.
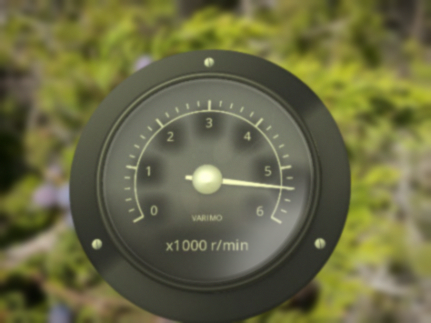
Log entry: {"value": 5400, "unit": "rpm"}
